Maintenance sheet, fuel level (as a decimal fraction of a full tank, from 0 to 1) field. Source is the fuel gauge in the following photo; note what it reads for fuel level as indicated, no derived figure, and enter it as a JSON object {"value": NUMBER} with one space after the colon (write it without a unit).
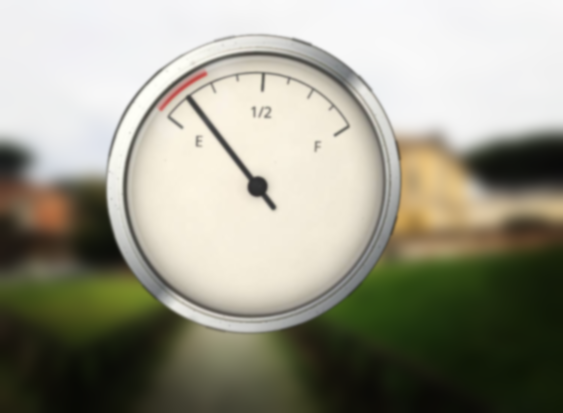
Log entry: {"value": 0.125}
